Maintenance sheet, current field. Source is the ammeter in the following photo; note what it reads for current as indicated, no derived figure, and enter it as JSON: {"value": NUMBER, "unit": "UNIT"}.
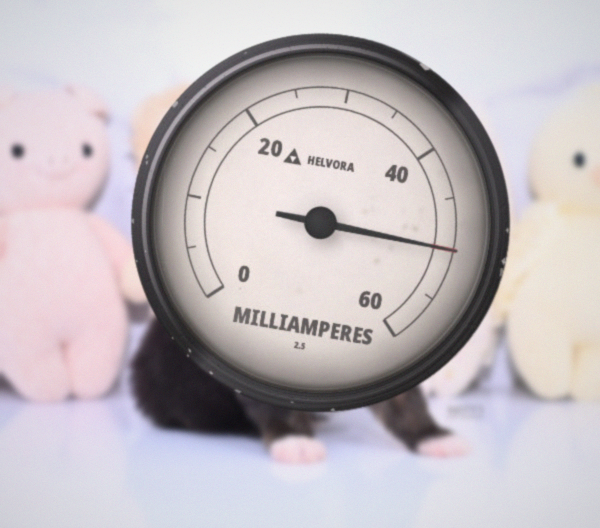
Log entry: {"value": 50, "unit": "mA"}
